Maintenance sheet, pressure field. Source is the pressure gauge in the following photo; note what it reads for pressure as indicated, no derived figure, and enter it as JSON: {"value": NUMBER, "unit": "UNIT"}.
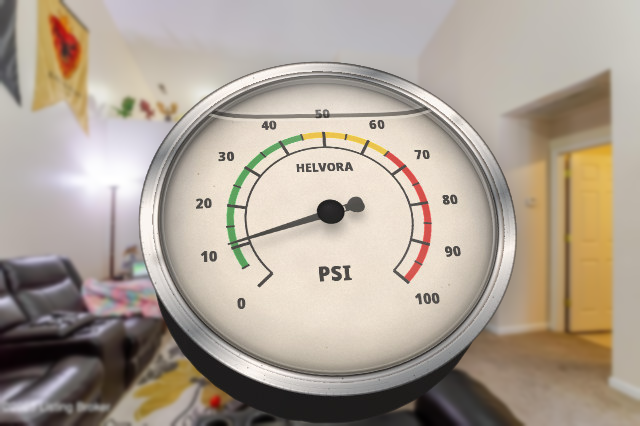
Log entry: {"value": 10, "unit": "psi"}
